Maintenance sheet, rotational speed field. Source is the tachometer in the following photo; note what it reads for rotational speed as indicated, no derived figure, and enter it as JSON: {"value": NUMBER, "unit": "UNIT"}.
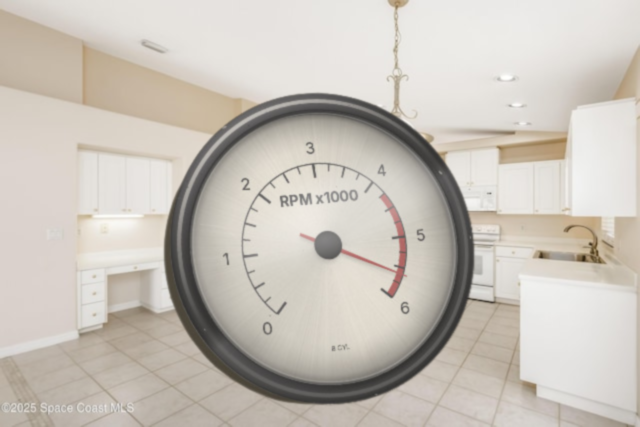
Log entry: {"value": 5625, "unit": "rpm"}
